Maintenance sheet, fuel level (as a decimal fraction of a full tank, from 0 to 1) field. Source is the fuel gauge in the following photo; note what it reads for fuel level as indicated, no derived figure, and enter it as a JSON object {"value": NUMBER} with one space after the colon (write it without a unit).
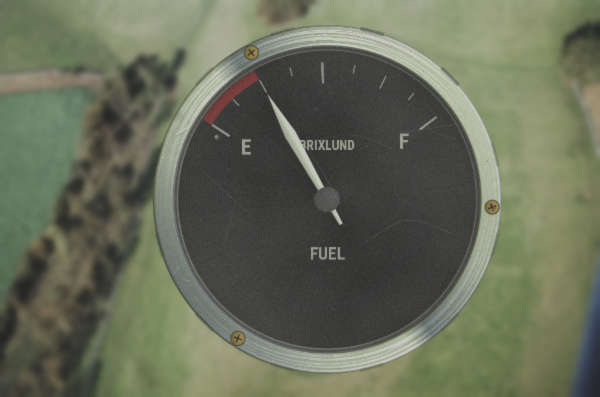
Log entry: {"value": 0.25}
